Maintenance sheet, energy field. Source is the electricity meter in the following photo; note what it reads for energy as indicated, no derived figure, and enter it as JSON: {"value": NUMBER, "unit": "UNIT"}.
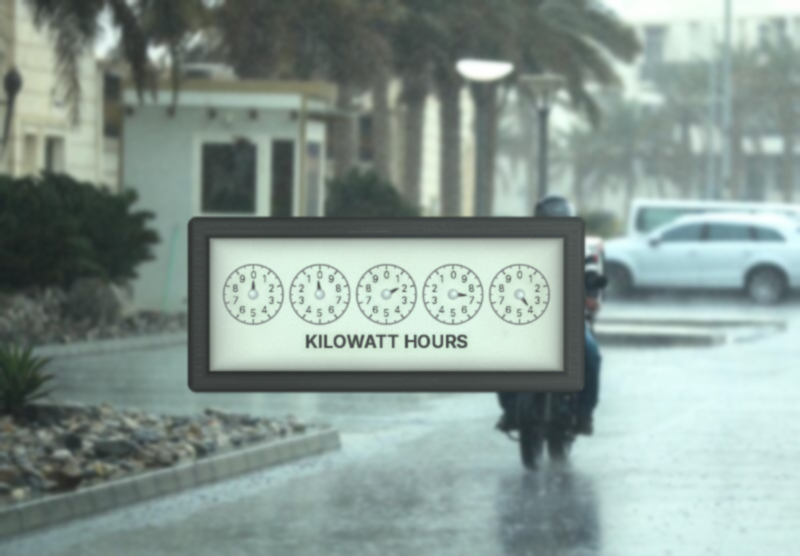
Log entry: {"value": 174, "unit": "kWh"}
